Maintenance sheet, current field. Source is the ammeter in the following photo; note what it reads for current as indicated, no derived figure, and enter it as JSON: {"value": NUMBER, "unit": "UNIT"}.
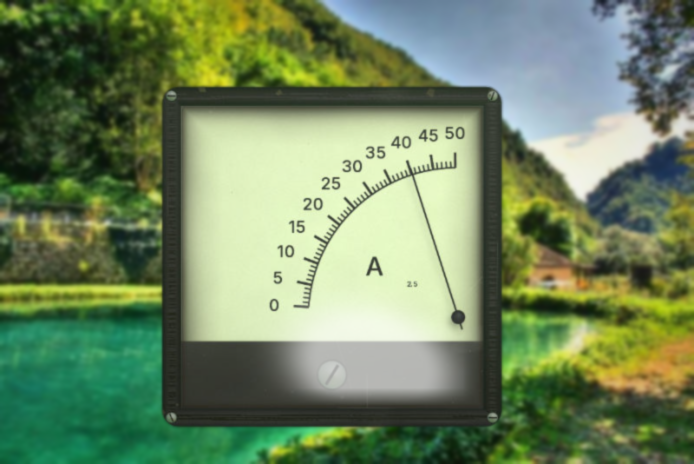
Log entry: {"value": 40, "unit": "A"}
